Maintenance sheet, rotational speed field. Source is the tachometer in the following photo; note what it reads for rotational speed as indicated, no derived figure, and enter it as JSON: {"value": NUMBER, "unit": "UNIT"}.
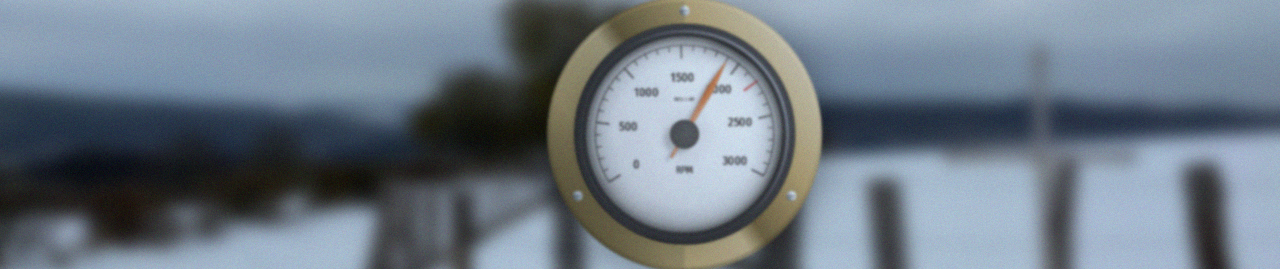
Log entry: {"value": 1900, "unit": "rpm"}
